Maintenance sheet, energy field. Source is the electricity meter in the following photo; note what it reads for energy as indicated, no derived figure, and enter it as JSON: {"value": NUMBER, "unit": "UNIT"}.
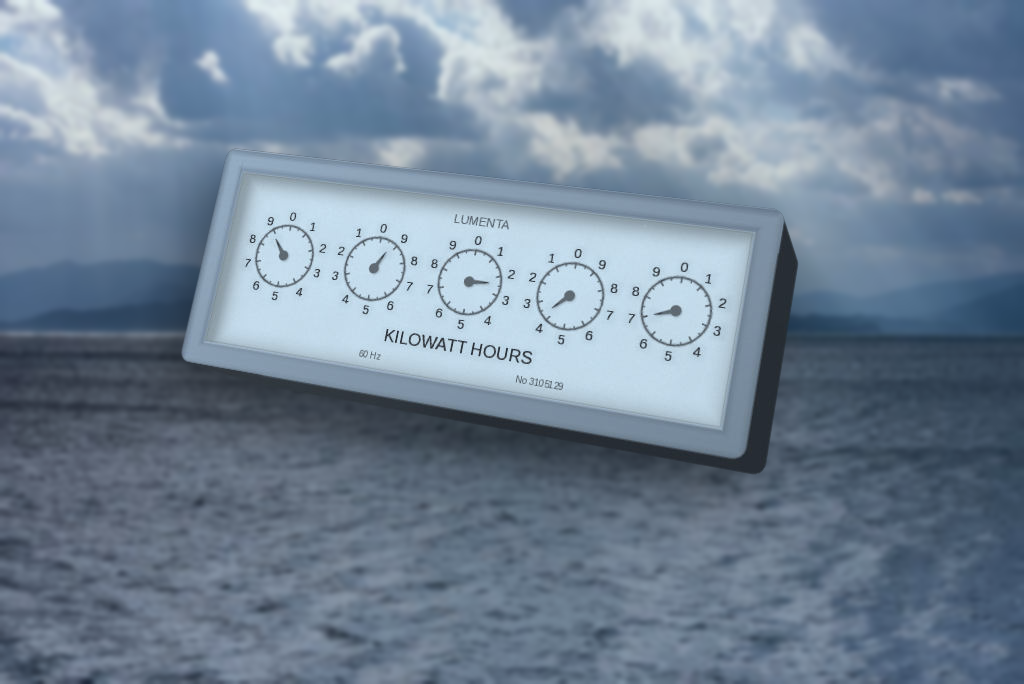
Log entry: {"value": 89237, "unit": "kWh"}
